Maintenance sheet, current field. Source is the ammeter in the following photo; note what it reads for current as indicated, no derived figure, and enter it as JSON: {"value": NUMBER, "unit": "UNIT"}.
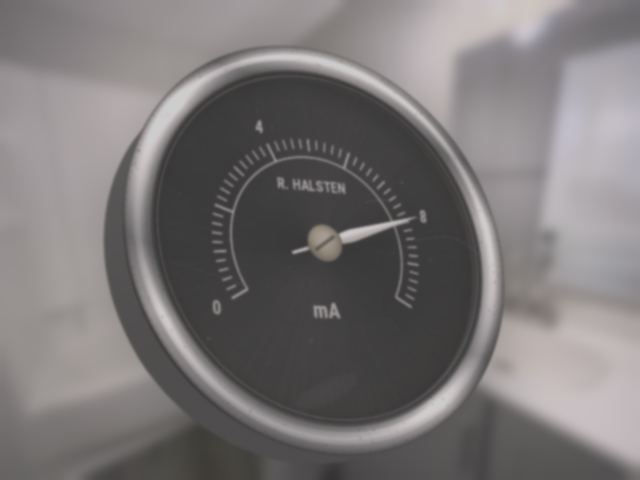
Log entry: {"value": 8, "unit": "mA"}
